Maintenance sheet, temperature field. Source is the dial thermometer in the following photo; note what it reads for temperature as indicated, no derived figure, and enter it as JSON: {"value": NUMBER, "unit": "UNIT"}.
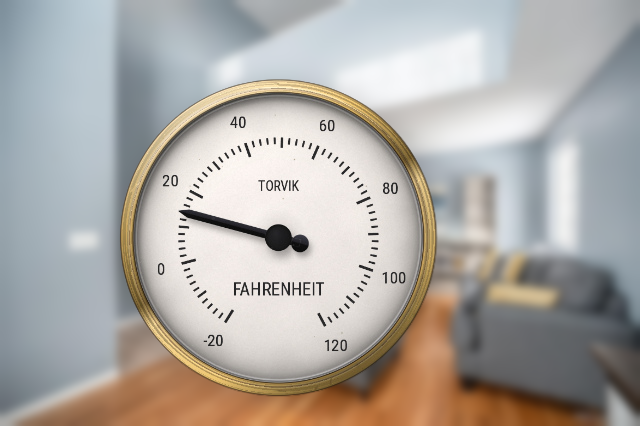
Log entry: {"value": 14, "unit": "°F"}
